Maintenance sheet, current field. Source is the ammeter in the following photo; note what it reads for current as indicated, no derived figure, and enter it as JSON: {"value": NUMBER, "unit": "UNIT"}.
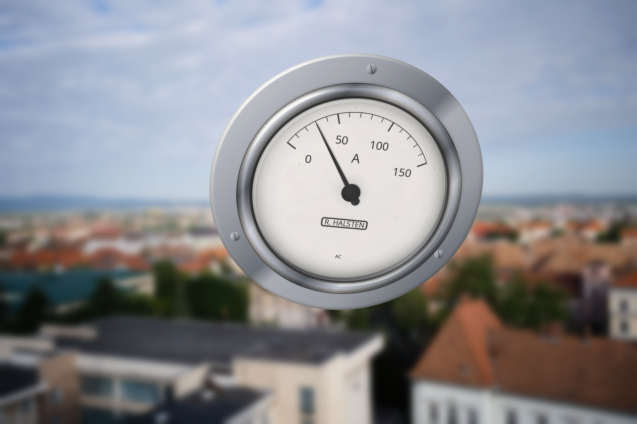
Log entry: {"value": 30, "unit": "A"}
